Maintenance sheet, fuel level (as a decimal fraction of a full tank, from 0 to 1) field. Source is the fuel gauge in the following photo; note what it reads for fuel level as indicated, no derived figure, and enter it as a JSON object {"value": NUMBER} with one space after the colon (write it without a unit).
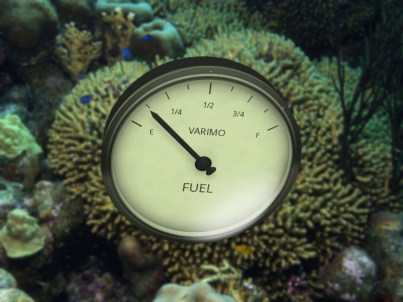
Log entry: {"value": 0.125}
